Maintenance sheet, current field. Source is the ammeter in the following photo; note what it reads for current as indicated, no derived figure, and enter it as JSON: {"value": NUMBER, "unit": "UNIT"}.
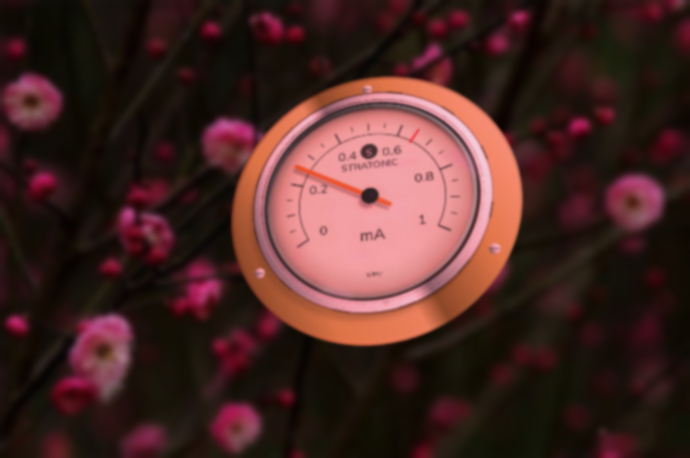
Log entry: {"value": 0.25, "unit": "mA"}
